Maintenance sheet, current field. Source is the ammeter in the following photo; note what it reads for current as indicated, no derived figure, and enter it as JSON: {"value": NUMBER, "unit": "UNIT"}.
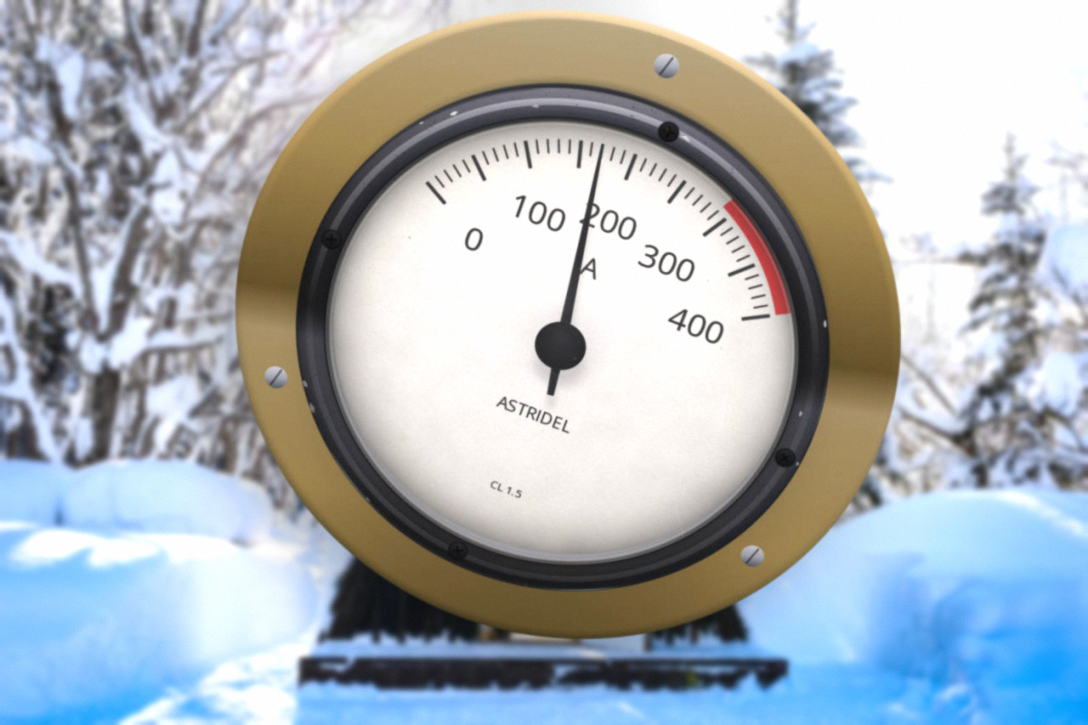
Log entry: {"value": 170, "unit": "A"}
